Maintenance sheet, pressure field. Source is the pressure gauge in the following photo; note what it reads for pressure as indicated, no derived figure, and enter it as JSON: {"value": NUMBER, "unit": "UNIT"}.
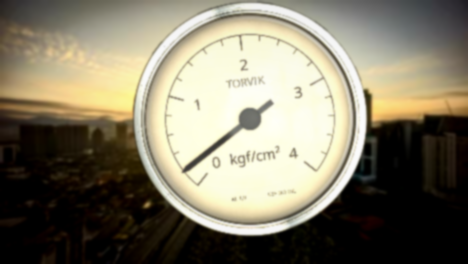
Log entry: {"value": 0.2, "unit": "kg/cm²"}
